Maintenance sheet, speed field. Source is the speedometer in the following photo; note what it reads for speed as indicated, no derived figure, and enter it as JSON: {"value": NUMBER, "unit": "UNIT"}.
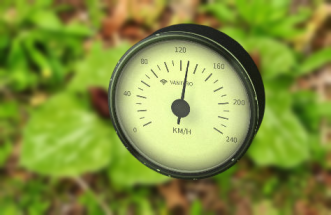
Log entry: {"value": 130, "unit": "km/h"}
